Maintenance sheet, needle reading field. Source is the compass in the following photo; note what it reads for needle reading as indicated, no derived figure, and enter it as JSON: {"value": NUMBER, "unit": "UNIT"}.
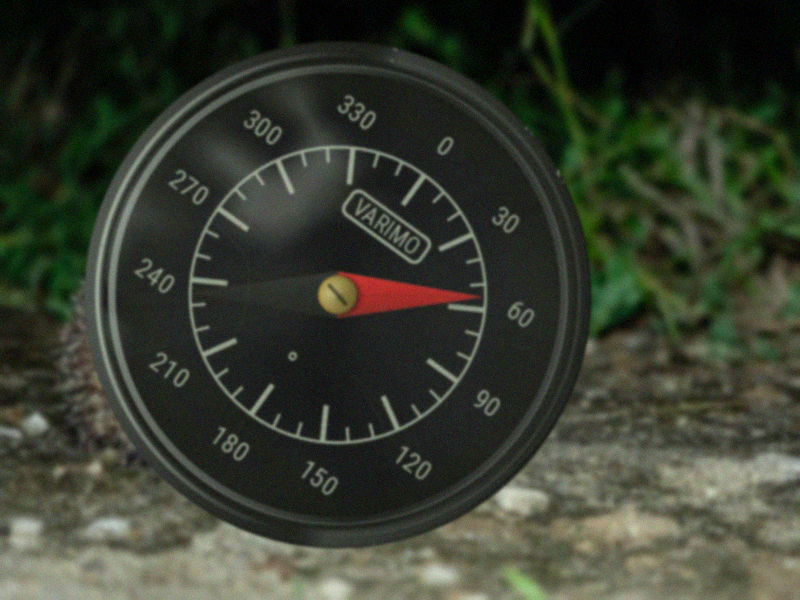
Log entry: {"value": 55, "unit": "°"}
